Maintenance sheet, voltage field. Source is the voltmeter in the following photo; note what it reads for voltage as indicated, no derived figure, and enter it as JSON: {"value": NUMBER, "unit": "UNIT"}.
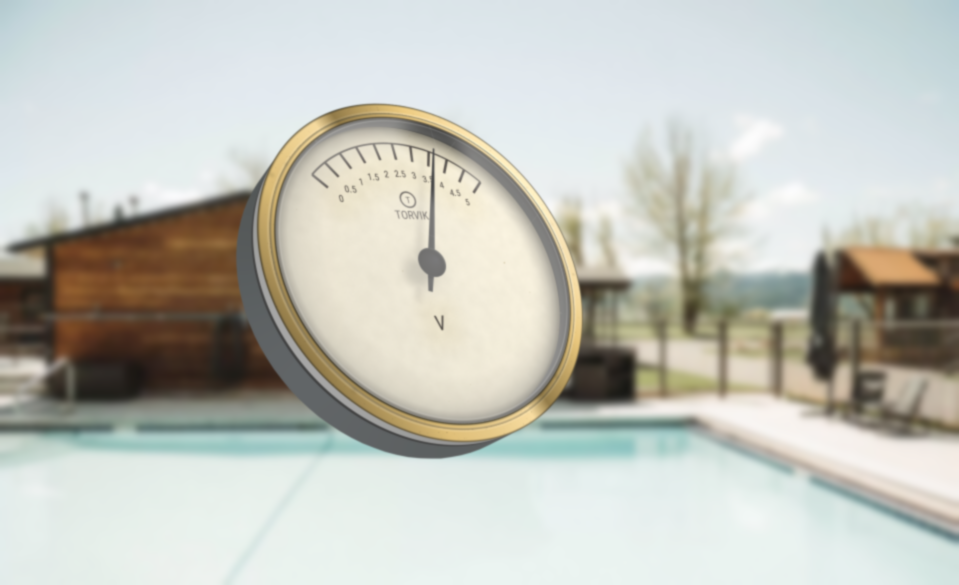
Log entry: {"value": 3.5, "unit": "V"}
